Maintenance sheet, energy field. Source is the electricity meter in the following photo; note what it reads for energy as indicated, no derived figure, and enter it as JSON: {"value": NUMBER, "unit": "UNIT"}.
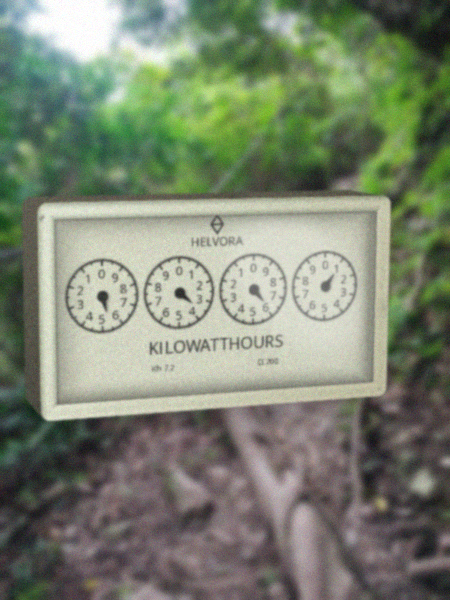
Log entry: {"value": 5361, "unit": "kWh"}
